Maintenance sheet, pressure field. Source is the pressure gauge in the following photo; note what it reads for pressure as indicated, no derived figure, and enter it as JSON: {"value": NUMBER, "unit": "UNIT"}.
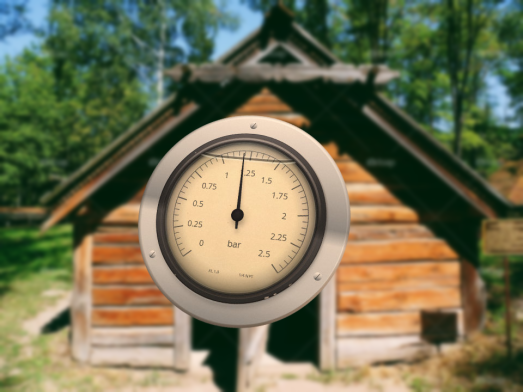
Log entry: {"value": 1.2, "unit": "bar"}
